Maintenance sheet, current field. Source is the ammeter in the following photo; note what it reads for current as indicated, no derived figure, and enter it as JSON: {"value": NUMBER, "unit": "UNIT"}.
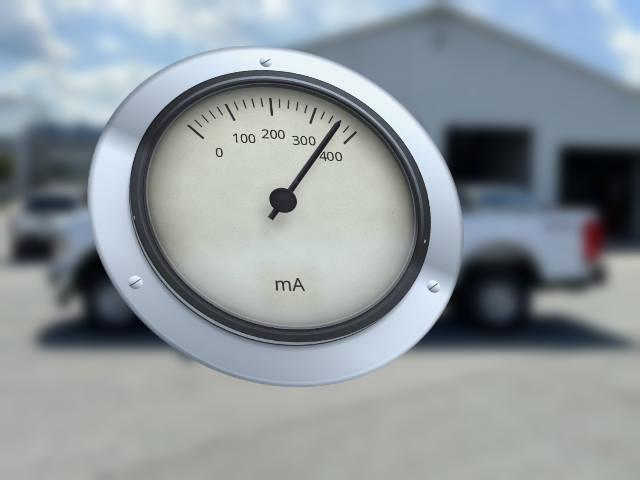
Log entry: {"value": 360, "unit": "mA"}
